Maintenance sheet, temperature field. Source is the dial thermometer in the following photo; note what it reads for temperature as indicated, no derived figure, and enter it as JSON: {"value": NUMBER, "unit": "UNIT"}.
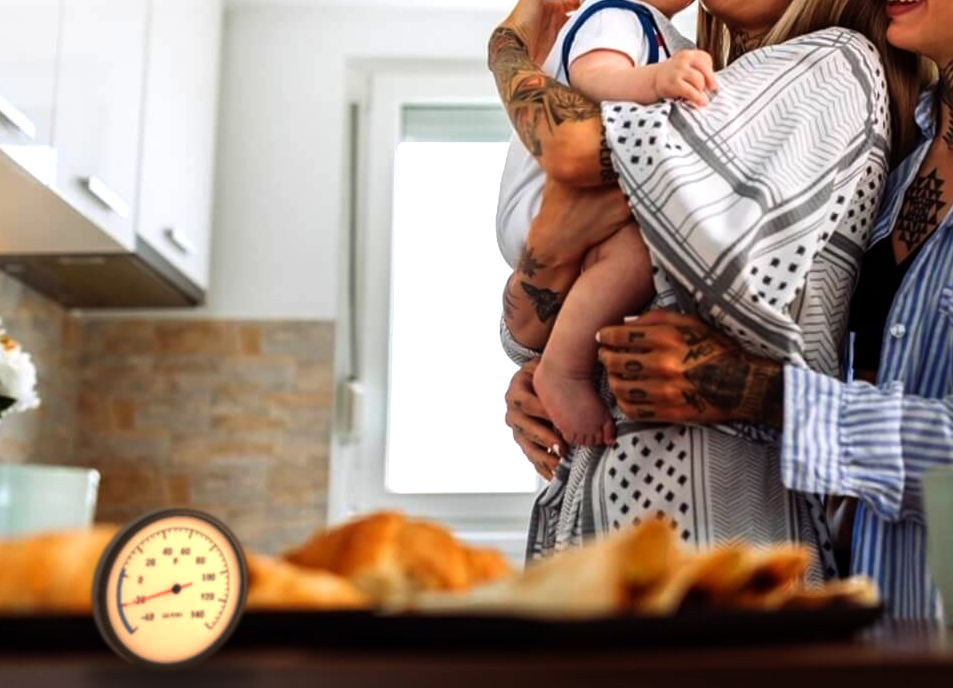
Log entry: {"value": -20, "unit": "°F"}
